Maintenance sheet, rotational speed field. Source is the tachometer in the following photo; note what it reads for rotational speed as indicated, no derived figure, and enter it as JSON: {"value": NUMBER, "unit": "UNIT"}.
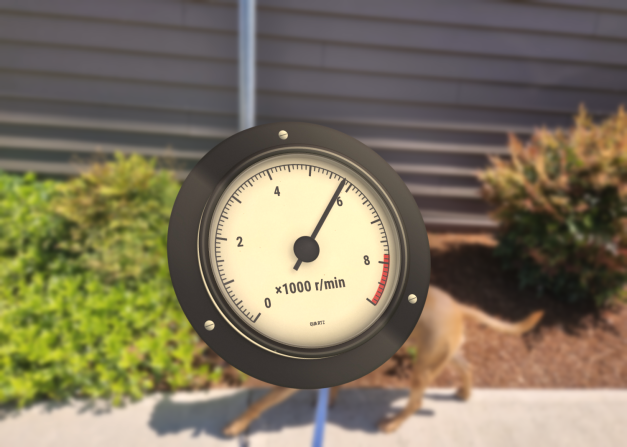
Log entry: {"value": 5800, "unit": "rpm"}
